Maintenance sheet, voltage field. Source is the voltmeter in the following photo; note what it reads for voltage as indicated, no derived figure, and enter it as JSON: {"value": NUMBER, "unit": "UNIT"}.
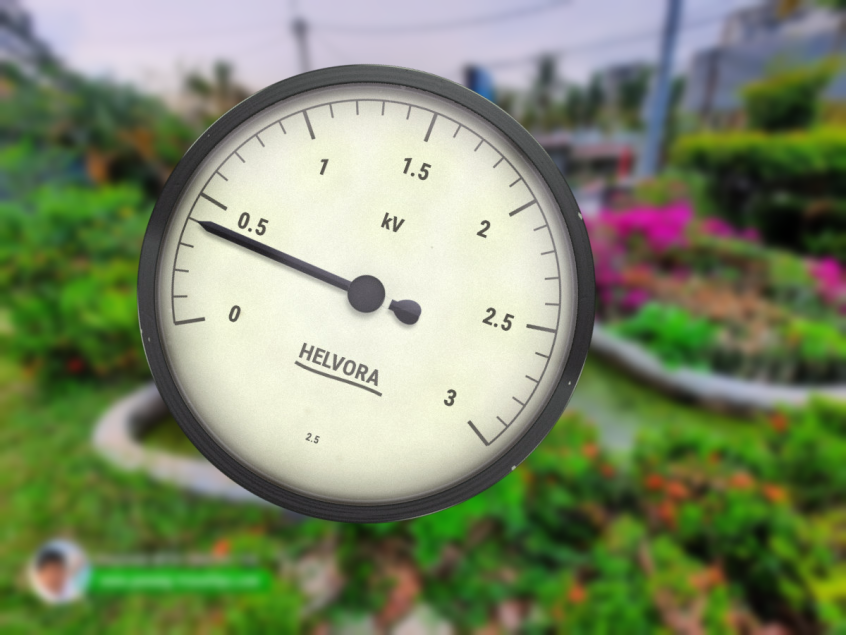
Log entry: {"value": 0.4, "unit": "kV"}
